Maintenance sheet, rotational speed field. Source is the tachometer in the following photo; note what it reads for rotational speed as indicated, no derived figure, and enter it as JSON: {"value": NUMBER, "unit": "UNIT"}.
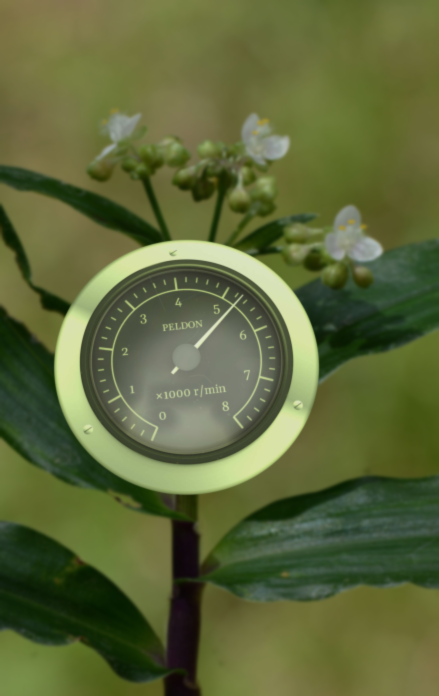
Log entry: {"value": 5300, "unit": "rpm"}
